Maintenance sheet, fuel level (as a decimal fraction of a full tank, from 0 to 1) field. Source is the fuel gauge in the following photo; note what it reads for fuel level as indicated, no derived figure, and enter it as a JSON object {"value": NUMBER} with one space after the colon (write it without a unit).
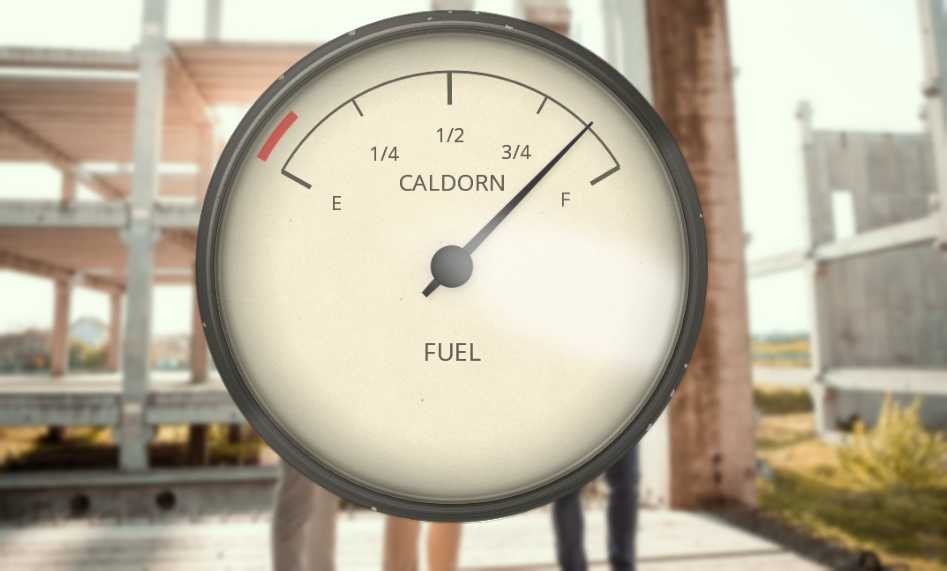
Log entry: {"value": 0.875}
